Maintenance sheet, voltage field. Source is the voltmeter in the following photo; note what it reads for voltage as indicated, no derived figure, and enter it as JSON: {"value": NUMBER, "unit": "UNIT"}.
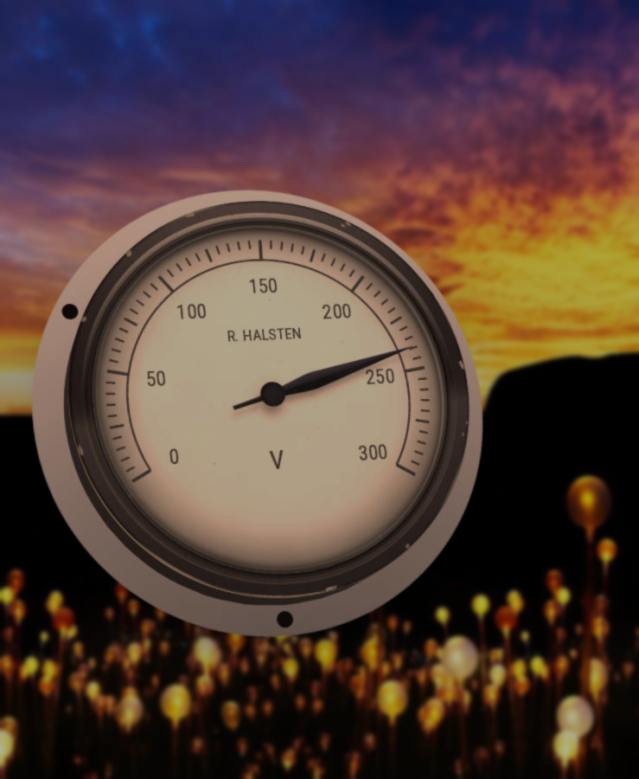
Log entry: {"value": 240, "unit": "V"}
